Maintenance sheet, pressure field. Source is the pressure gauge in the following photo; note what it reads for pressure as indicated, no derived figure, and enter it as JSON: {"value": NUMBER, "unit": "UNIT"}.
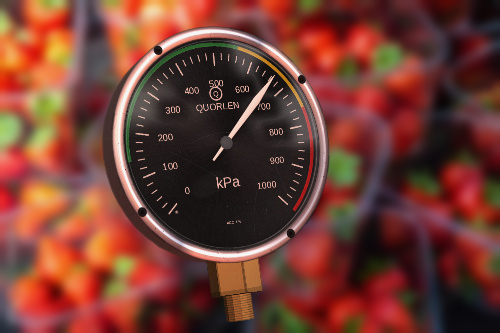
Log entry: {"value": 660, "unit": "kPa"}
